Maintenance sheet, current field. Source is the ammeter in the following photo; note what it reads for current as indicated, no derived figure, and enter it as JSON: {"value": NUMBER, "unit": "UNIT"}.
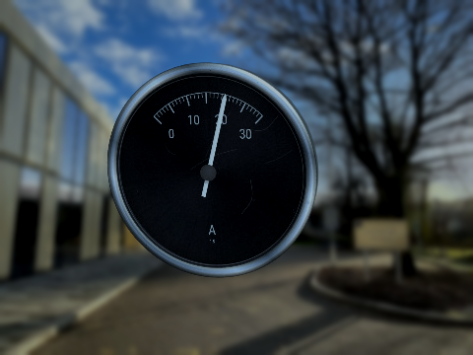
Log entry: {"value": 20, "unit": "A"}
